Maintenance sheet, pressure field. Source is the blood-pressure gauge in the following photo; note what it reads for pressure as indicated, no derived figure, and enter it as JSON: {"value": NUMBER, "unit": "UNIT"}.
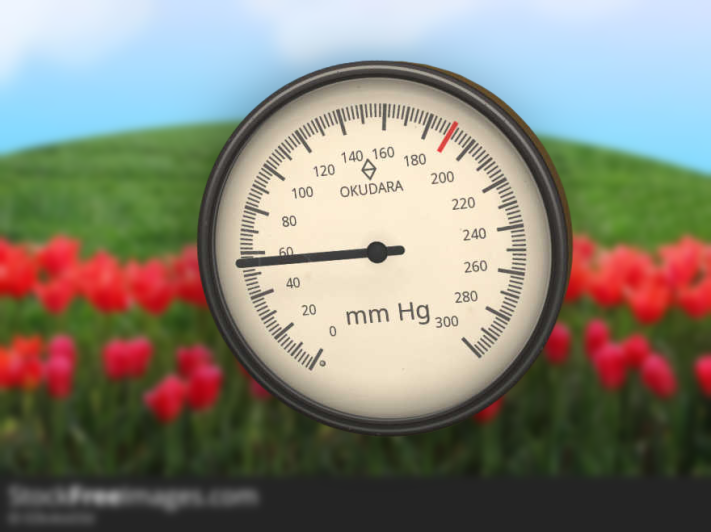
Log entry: {"value": 56, "unit": "mmHg"}
